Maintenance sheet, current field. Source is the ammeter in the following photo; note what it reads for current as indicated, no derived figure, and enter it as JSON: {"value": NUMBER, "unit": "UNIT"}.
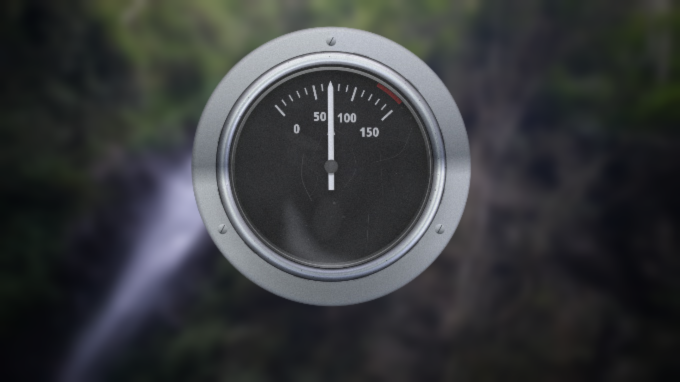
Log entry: {"value": 70, "unit": "A"}
